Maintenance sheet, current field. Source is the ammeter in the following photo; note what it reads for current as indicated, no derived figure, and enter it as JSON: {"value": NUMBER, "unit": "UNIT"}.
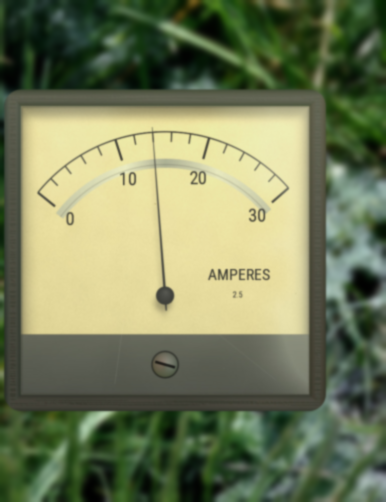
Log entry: {"value": 14, "unit": "A"}
